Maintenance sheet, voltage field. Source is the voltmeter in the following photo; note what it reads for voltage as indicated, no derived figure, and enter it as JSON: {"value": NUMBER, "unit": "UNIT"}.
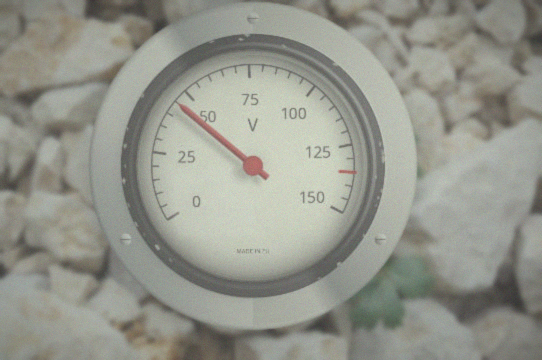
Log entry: {"value": 45, "unit": "V"}
